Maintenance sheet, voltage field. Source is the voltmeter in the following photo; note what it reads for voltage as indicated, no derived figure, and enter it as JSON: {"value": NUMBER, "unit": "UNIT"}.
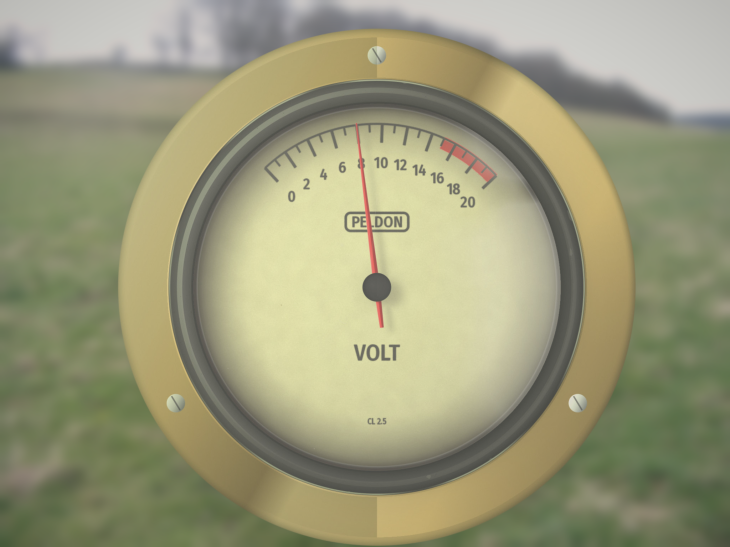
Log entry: {"value": 8, "unit": "V"}
